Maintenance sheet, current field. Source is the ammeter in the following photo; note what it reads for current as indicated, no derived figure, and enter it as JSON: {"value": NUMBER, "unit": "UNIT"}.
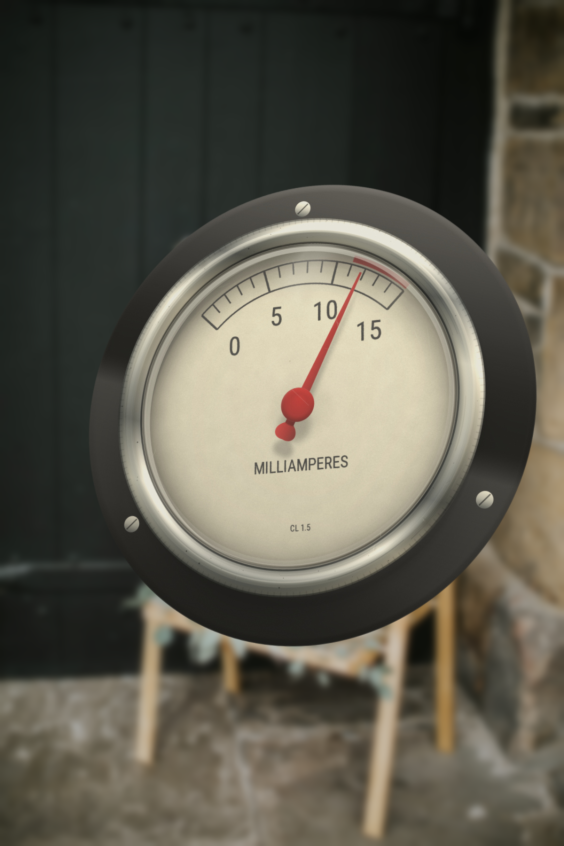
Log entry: {"value": 12, "unit": "mA"}
